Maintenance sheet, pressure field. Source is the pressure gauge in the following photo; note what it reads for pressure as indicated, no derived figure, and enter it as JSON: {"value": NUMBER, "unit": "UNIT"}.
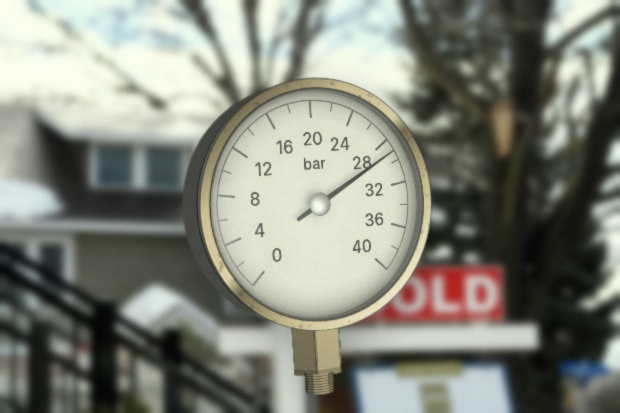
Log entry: {"value": 29, "unit": "bar"}
